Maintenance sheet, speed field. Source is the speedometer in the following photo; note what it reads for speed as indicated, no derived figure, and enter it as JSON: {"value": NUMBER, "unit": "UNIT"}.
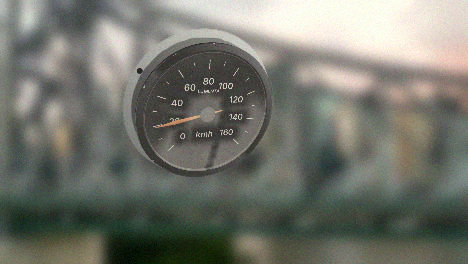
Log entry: {"value": 20, "unit": "km/h"}
